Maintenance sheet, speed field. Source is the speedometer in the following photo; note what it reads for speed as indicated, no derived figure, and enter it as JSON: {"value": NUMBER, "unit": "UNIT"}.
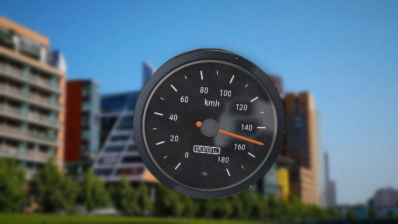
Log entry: {"value": 150, "unit": "km/h"}
